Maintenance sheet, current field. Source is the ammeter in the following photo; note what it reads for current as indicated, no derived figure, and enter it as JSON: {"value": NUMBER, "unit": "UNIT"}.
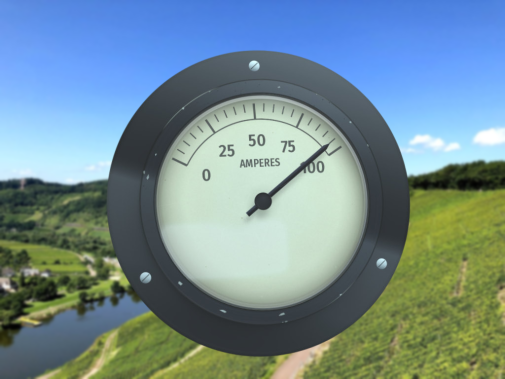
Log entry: {"value": 95, "unit": "A"}
